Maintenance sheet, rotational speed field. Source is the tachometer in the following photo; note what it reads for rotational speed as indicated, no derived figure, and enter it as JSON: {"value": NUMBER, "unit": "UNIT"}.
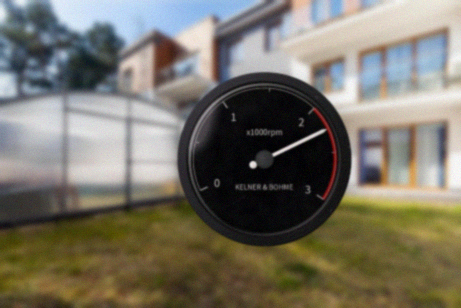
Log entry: {"value": 2250, "unit": "rpm"}
